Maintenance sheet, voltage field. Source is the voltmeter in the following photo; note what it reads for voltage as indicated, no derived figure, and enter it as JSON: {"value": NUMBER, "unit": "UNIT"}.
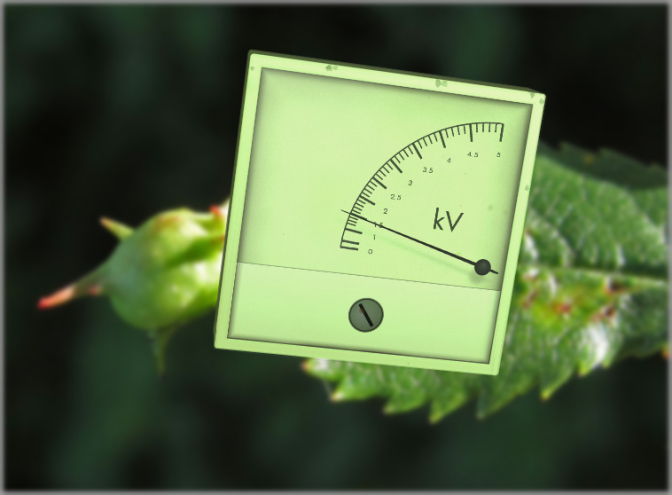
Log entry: {"value": 1.5, "unit": "kV"}
